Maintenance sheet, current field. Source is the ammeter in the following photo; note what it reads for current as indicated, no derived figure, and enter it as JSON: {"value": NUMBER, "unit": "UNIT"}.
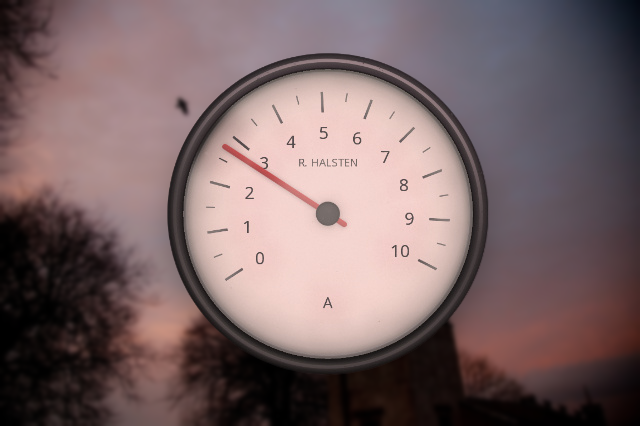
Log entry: {"value": 2.75, "unit": "A"}
